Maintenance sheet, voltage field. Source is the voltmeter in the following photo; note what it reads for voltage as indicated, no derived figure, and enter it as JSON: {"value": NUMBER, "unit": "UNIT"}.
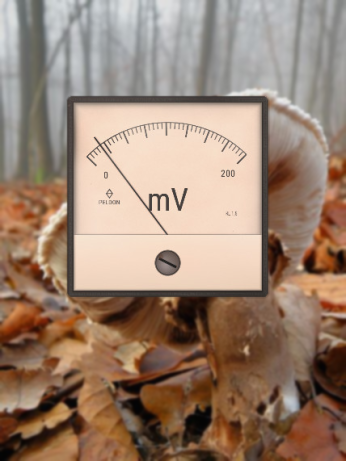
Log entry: {"value": 20, "unit": "mV"}
